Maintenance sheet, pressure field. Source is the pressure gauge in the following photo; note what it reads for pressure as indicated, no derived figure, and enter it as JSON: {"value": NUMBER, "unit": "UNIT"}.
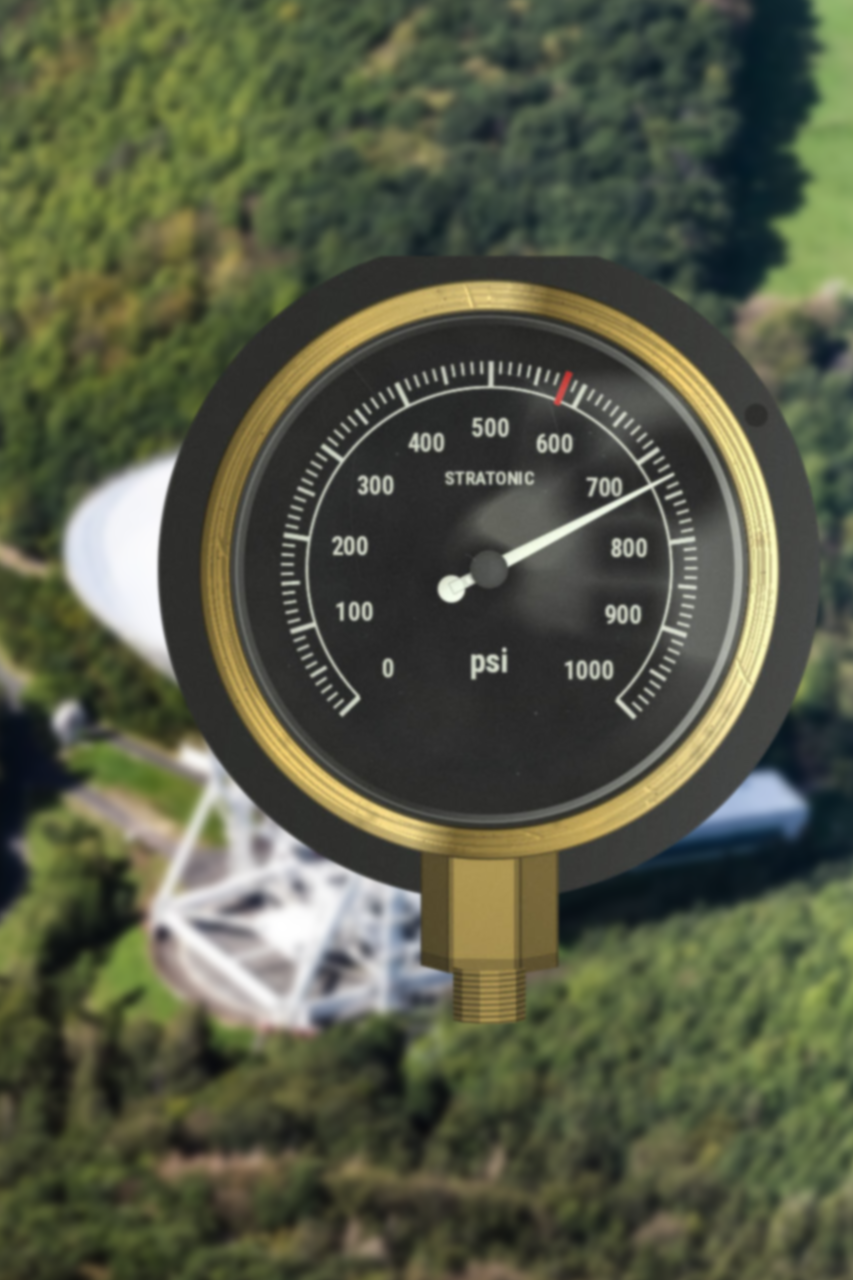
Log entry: {"value": 730, "unit": "psi"}
